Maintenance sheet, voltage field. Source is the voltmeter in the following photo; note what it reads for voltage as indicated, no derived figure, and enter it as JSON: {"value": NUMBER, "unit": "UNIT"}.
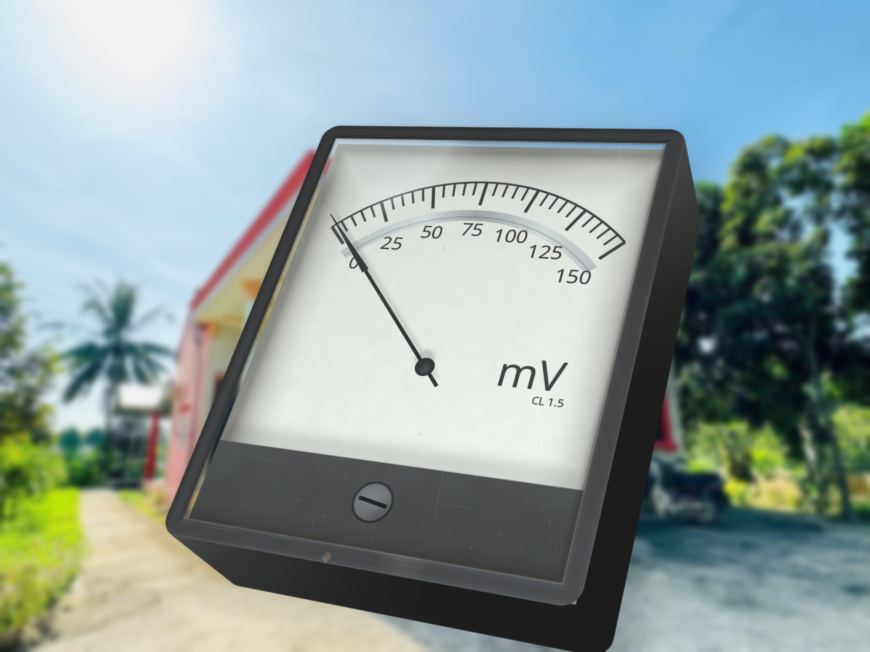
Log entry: {"value": 2.5, "unit": "mV"}
